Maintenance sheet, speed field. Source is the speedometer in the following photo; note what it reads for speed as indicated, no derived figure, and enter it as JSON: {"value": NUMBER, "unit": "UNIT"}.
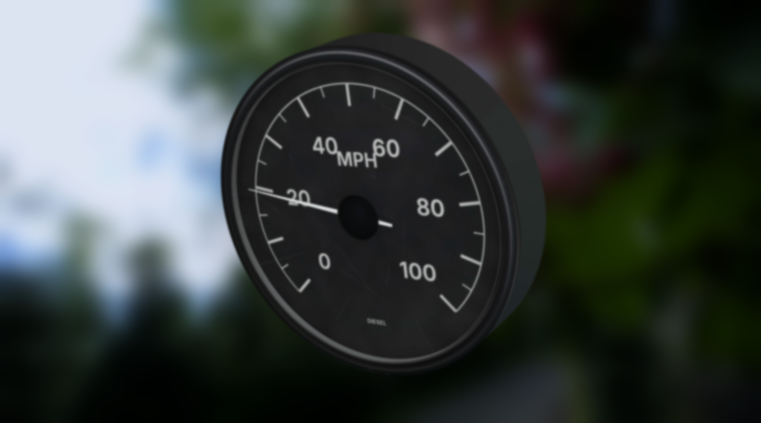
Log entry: {"value": 20, "unit": "mph"}
